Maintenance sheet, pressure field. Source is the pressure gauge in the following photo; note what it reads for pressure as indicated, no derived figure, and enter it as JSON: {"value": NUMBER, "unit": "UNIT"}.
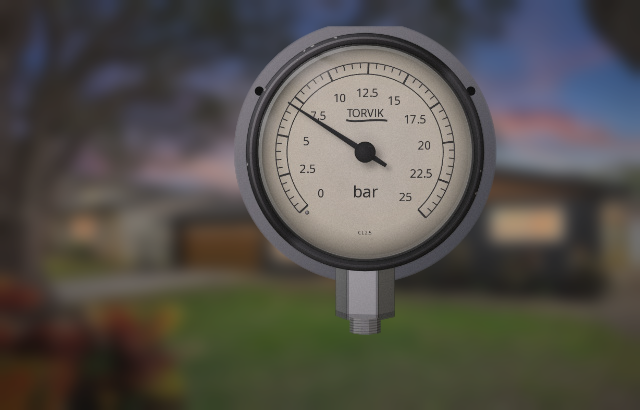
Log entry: {"value": 7, "unit": "bar"}
